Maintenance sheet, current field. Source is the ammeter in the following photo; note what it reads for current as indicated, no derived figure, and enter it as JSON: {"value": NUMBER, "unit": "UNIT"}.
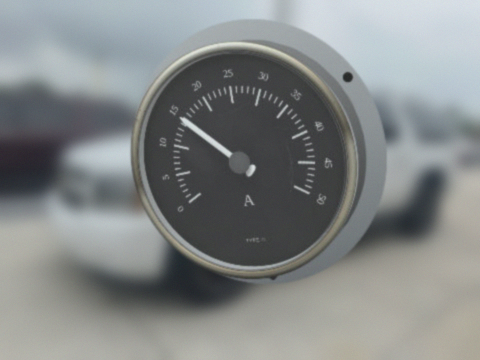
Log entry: {"value": 15, "unit": "A"}
